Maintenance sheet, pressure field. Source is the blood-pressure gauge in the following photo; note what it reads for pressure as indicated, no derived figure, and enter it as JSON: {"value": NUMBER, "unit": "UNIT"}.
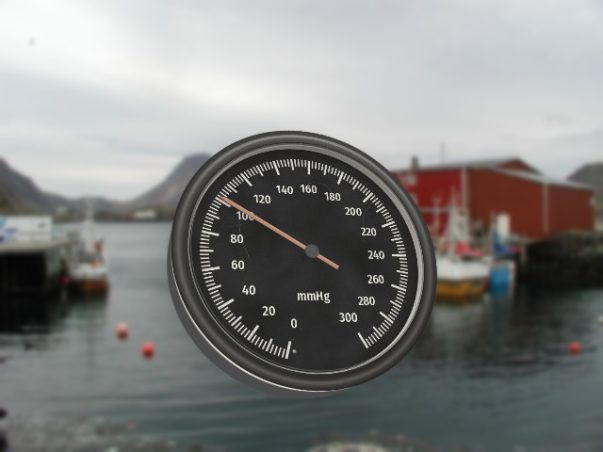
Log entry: {"value": 100, "unit": "mmHg"}
